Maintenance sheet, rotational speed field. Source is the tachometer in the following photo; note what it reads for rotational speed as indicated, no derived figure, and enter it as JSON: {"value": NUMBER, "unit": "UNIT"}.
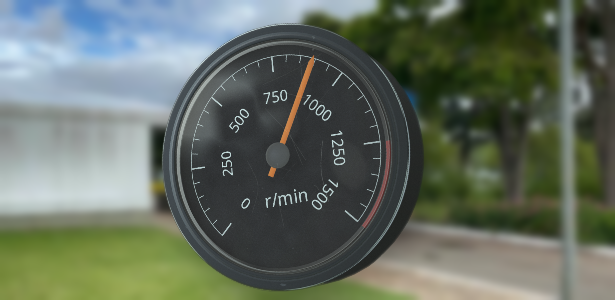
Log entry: {"value": 900, "unit": "rpm"}
